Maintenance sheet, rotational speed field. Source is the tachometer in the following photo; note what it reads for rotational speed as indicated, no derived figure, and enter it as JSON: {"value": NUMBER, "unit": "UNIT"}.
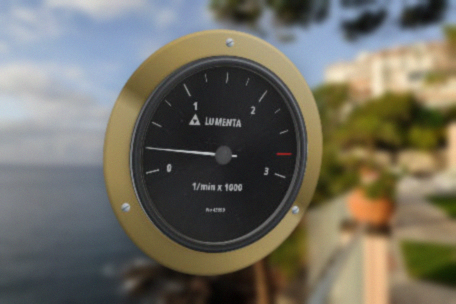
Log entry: {"value": 250, "unit": "rpm"}
